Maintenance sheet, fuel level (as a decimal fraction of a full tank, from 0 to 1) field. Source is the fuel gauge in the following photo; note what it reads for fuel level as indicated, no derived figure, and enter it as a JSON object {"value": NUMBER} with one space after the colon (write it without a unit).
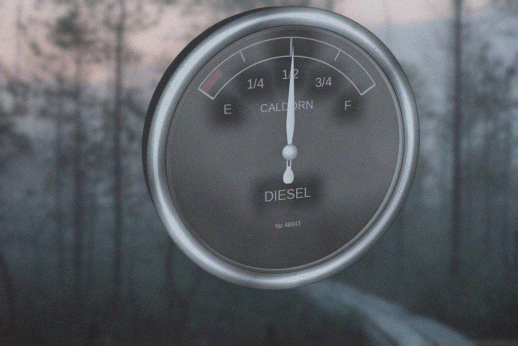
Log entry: {"value": 0.5}
